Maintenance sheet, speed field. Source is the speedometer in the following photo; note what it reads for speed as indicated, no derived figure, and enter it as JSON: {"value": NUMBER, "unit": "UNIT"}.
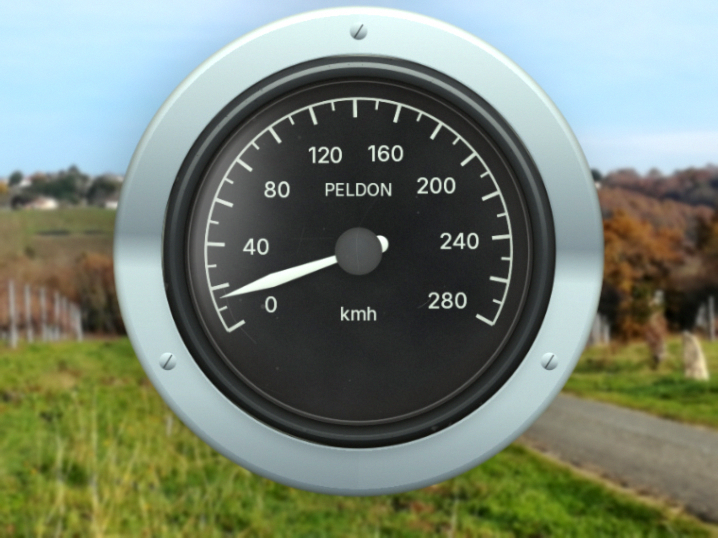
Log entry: {"value": 15, "unit": "km/h"}
